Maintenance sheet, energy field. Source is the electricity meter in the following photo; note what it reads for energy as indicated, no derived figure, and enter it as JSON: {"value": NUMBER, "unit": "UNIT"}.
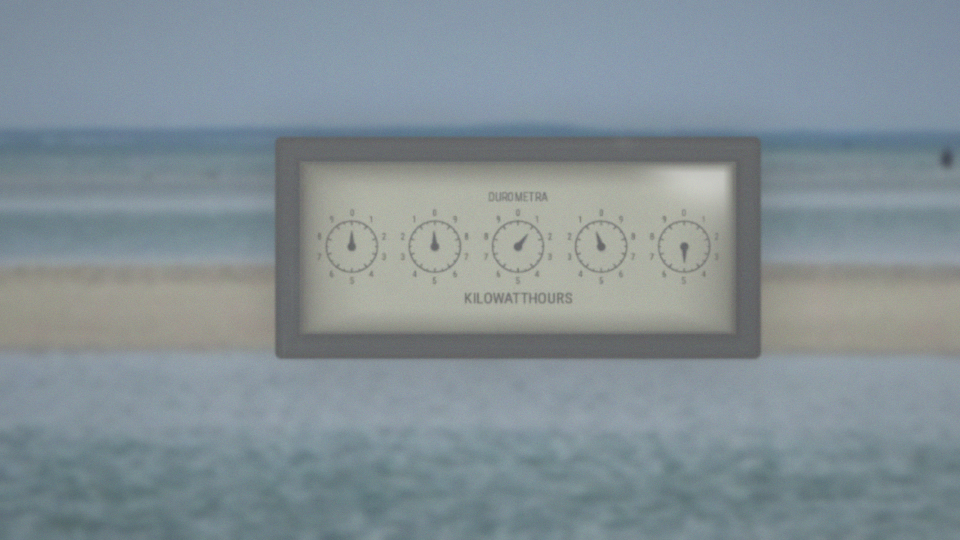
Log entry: {"value": 105, "unit": "kWh"}
